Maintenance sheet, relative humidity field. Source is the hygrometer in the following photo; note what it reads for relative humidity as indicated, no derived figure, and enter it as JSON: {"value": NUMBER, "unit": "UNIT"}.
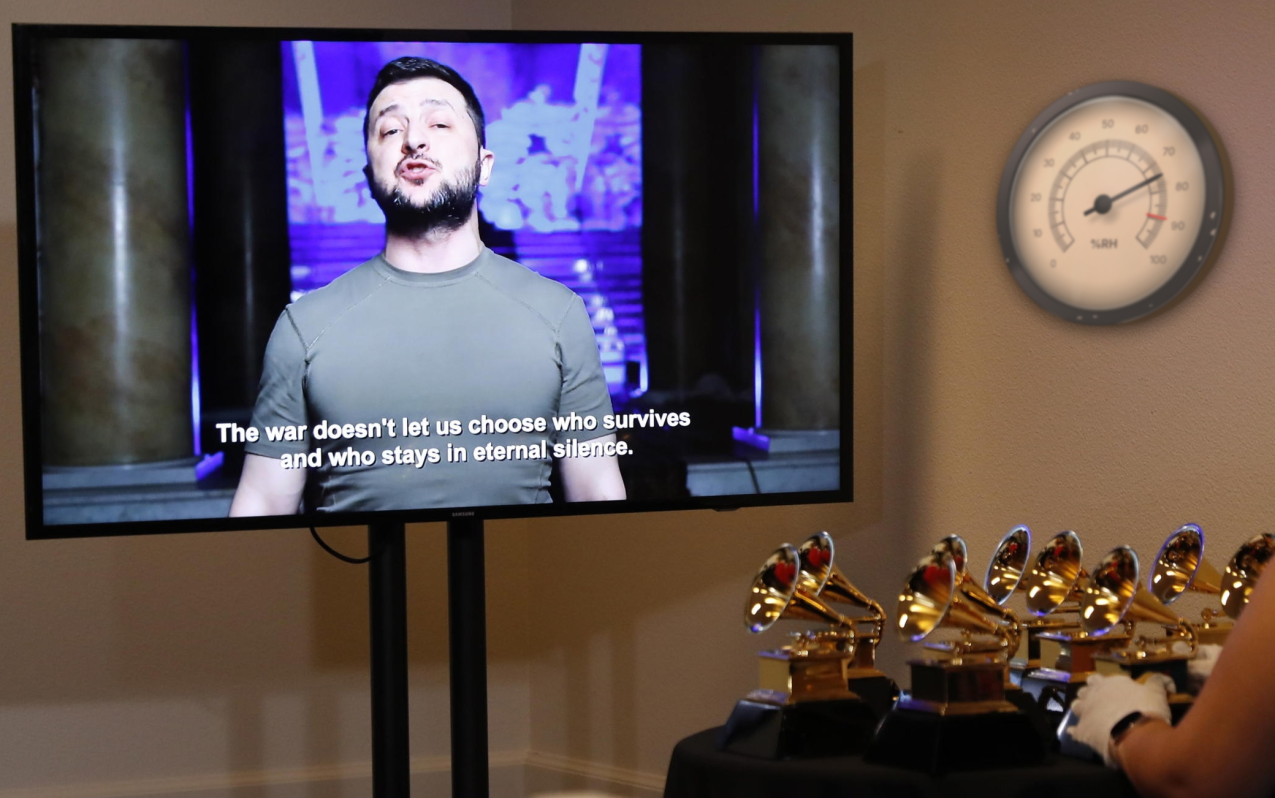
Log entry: {"value": 75, "unit": "%"}
